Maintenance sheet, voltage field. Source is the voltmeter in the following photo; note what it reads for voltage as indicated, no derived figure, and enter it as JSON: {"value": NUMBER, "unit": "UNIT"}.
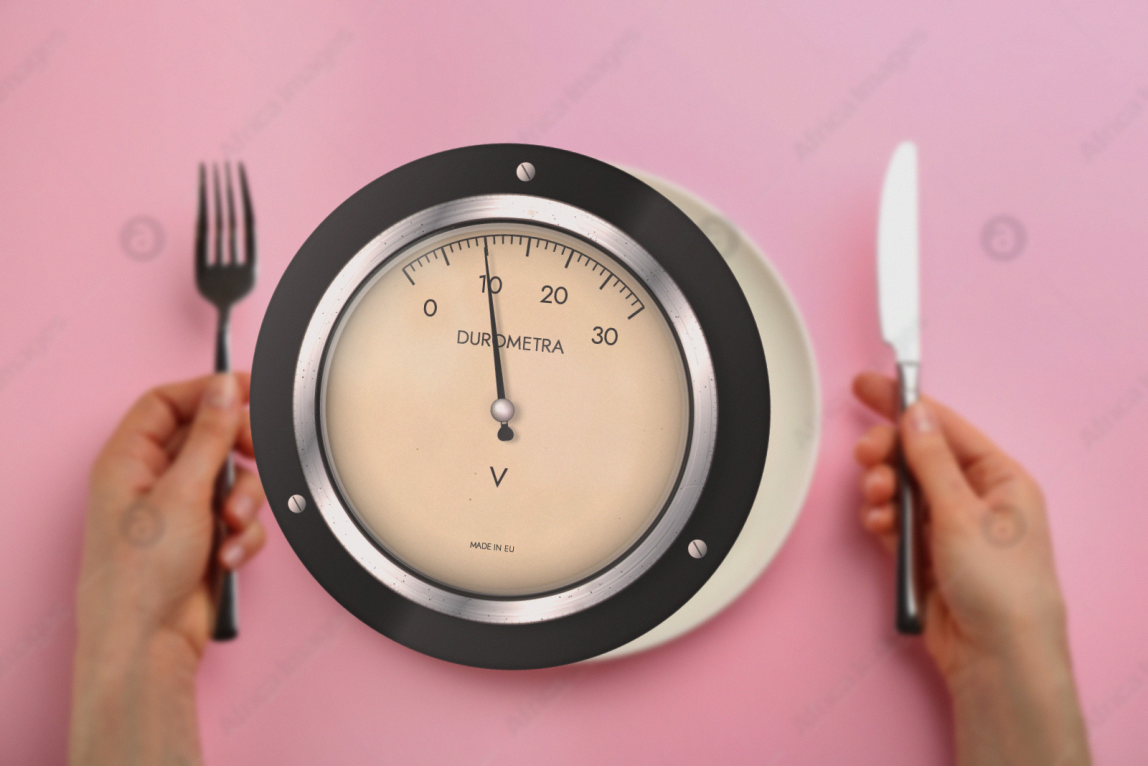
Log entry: {"value": 10, "unit": "V"}
